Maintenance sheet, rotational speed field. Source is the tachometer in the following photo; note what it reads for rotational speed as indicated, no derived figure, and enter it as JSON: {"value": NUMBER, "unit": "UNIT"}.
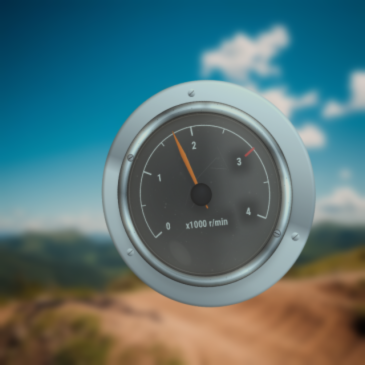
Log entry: {"value": 1750, "unit": "rpm"}
